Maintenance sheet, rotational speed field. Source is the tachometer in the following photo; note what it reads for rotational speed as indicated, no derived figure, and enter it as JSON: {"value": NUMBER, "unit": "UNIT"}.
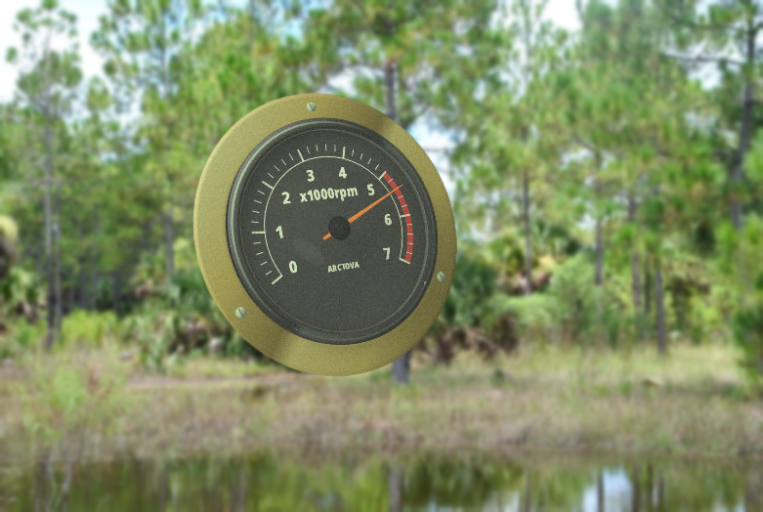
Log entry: {"value": 5400, "unit": "rpm"}
